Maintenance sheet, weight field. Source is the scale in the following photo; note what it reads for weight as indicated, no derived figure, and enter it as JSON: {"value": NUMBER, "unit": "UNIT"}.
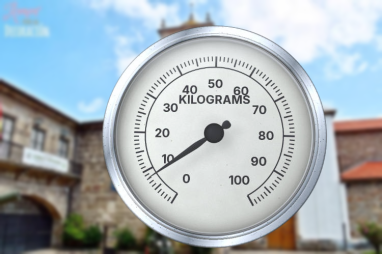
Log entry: {"value": 8, "unit": "kg"}
